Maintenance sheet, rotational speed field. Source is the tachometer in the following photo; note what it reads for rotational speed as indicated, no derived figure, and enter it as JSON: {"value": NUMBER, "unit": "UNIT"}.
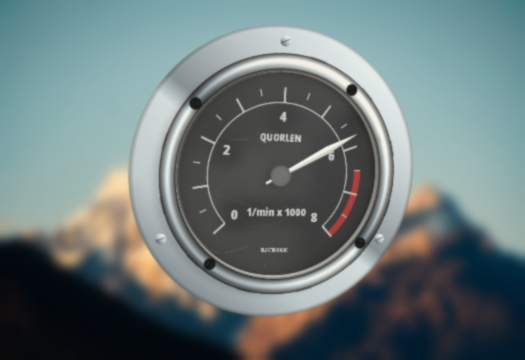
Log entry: {"value": 5750, "unit": "rpm"}
